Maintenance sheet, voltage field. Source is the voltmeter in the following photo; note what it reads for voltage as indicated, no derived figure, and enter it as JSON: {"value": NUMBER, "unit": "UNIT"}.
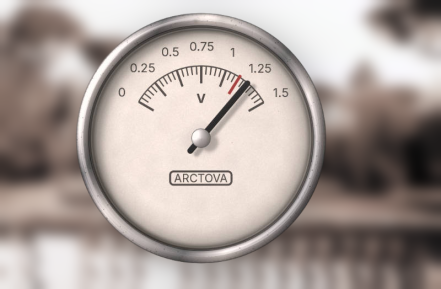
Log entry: {"value": 1.25, "unit": "V"}
